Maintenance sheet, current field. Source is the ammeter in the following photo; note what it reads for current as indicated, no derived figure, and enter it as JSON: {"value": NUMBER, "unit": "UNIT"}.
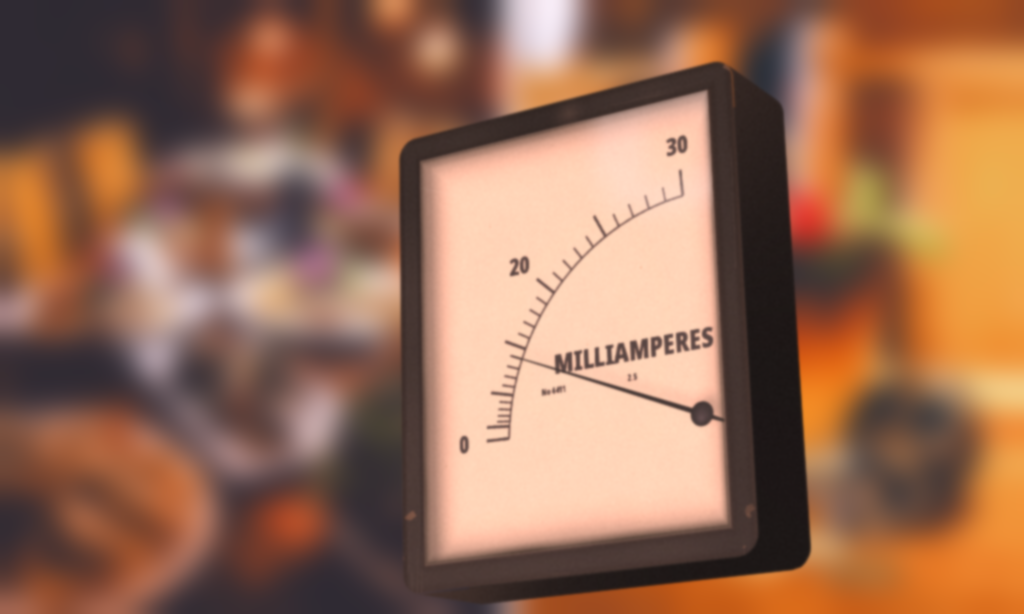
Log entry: {"value": 14, "unit": "mA"}
